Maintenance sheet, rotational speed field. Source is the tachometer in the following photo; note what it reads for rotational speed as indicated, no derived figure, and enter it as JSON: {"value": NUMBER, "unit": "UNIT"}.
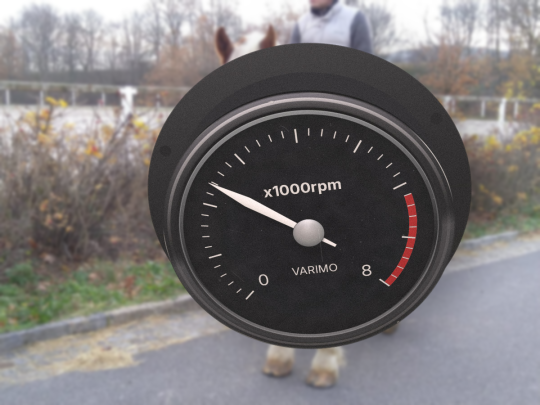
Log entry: {"value": 2400, "unit": "rpm"}
